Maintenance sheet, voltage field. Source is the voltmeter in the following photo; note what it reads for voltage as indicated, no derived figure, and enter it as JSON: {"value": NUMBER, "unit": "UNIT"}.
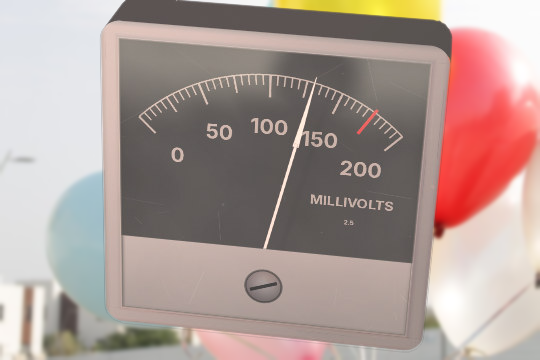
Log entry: {"value": 130, "unit": "mV"}
